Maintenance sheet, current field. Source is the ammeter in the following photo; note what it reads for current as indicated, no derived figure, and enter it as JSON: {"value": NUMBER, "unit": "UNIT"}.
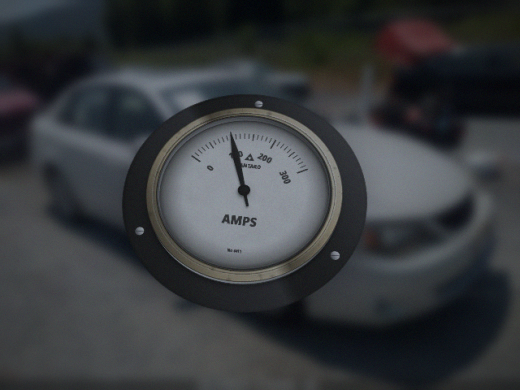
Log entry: {"value": 100, "unit": "A"}
